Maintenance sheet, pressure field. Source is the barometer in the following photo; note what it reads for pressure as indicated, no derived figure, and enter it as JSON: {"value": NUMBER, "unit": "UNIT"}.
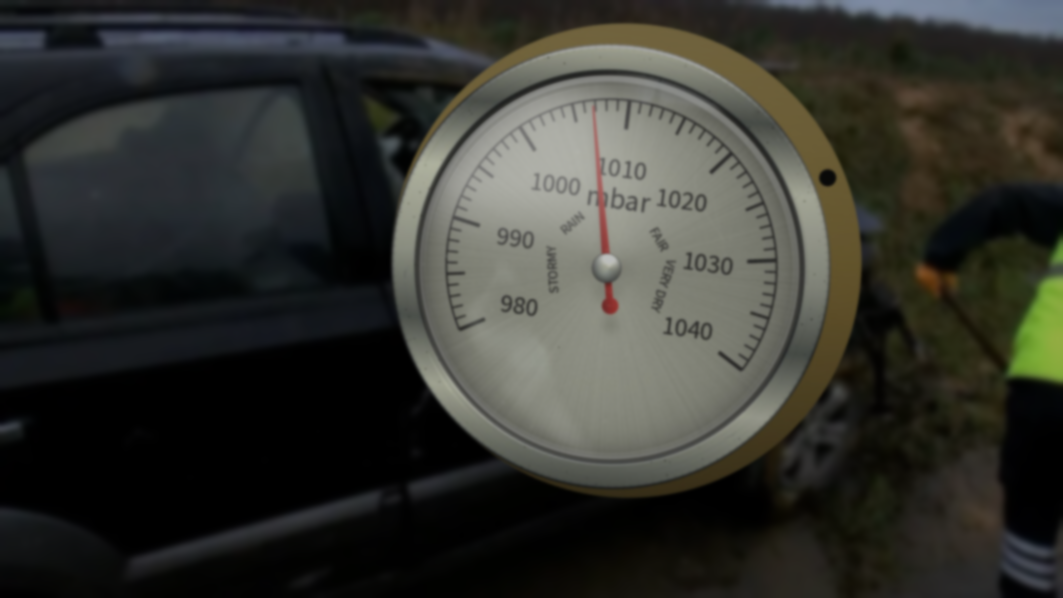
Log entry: {"value": 1007, "unit": "mbar"}
